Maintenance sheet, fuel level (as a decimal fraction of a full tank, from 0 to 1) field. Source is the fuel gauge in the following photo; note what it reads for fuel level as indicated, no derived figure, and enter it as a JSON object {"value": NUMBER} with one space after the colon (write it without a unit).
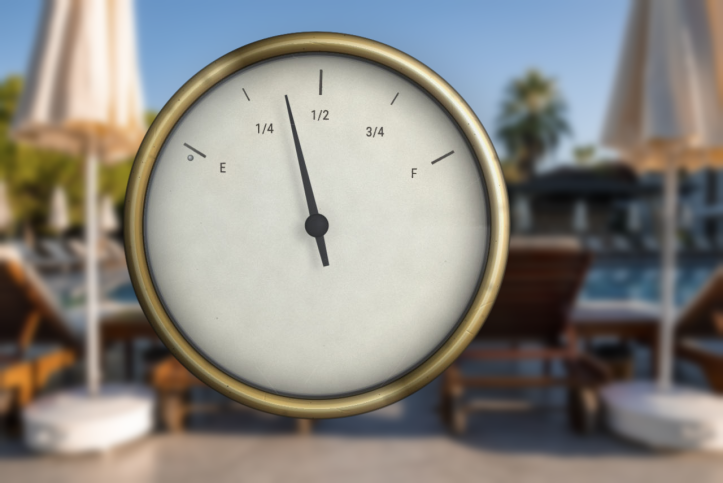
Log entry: {"value": 0.375}
